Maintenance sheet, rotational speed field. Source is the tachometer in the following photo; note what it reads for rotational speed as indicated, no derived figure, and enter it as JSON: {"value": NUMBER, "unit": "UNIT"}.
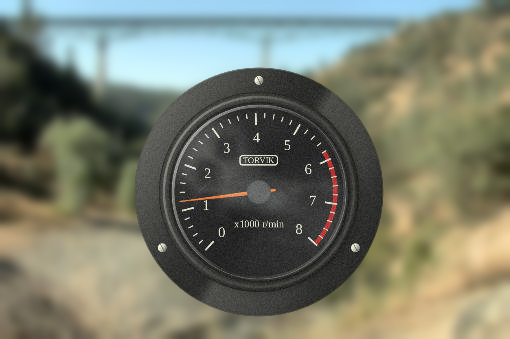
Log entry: {"value": 1200, "unit": "rpm"}
